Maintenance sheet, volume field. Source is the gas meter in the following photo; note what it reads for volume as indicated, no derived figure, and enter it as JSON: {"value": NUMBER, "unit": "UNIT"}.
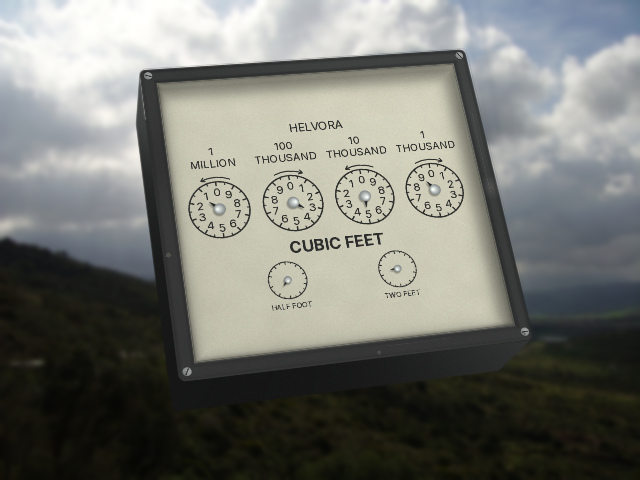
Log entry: {"value": 134900, "unit": "ft³"}
